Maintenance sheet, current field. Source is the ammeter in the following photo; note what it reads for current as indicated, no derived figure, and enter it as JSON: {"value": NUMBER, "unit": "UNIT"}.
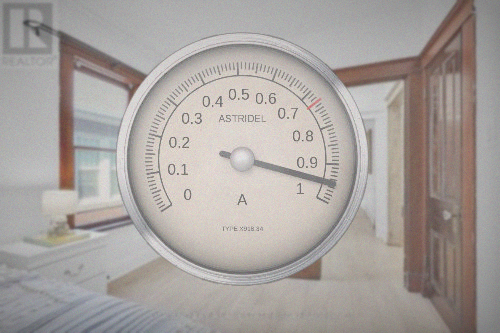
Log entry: {"value": 0.95, "unit": "A"}
